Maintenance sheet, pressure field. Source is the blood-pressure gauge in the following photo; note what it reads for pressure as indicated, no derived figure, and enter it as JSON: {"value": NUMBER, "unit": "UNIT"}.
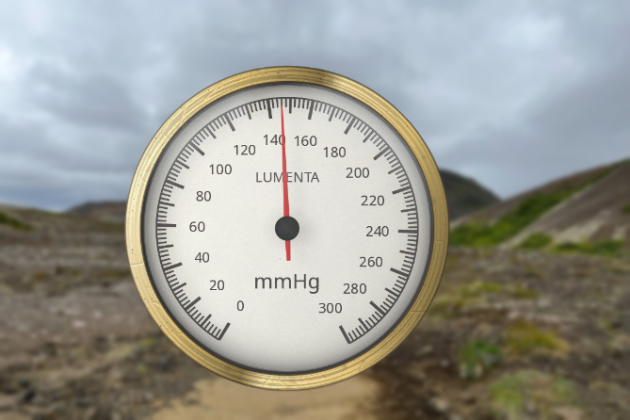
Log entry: {"value": 146, "unit": "mmHg"}
